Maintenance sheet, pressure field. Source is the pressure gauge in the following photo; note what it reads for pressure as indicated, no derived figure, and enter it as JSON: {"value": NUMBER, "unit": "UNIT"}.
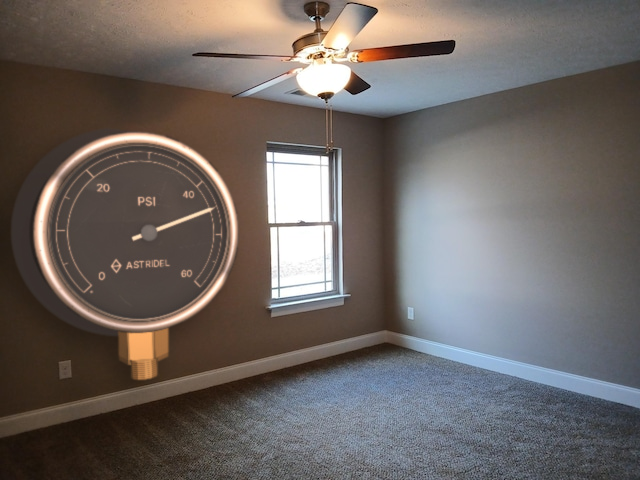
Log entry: {"value": 45, "unit": "psi"}
